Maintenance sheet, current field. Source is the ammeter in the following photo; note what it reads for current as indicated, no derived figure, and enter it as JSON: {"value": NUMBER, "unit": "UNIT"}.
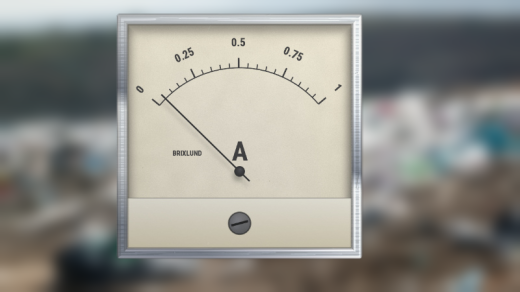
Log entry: {"value": 0.05, "unit": "A"}
